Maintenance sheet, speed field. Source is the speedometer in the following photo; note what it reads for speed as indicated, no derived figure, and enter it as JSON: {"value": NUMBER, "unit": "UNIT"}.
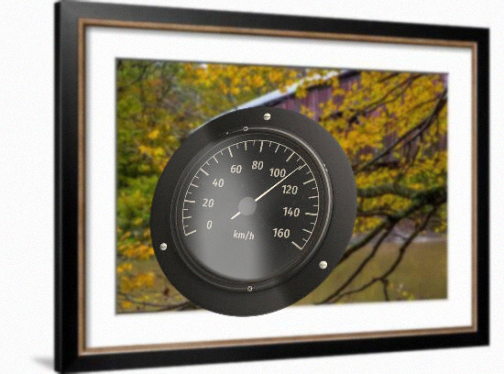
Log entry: {"value": 110, "unit": "km/h"}
